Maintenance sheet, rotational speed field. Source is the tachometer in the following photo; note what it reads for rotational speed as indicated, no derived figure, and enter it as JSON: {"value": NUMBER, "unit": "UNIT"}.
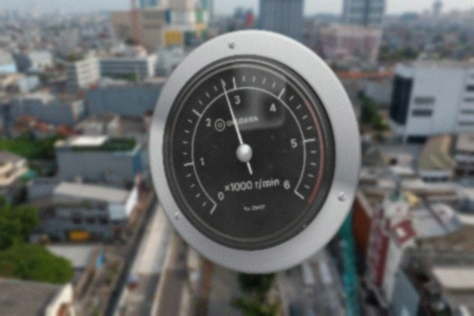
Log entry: {"value": 2800, "unit": "rpm"}
